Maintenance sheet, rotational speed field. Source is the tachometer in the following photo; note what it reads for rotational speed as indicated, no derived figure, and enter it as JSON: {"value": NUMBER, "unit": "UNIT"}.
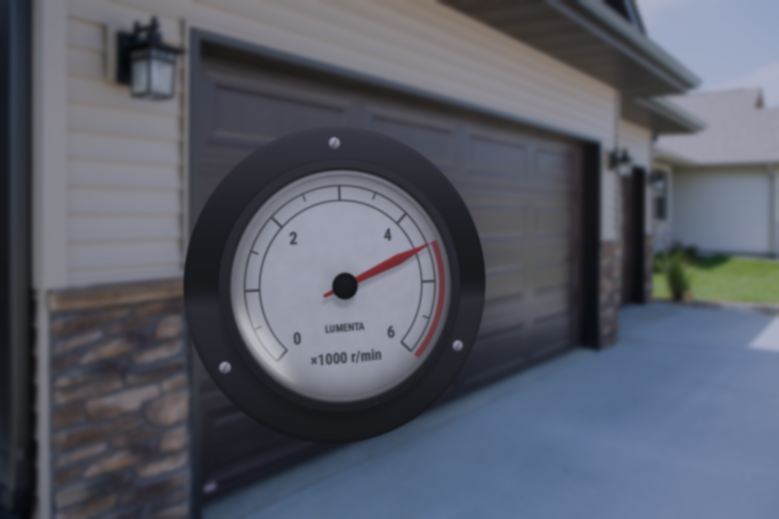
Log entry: {"value": 4500, "unit": "rpm"}
